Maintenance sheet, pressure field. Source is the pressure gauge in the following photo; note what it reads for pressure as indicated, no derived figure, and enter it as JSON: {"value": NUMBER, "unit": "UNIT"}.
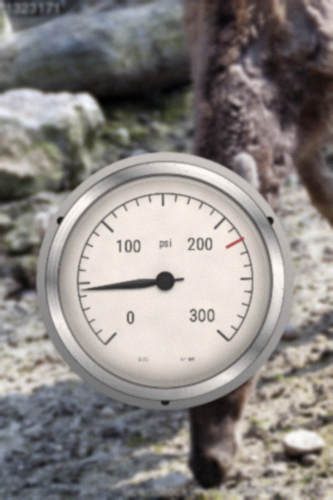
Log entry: {"value": 45, "unit": "psi"}
